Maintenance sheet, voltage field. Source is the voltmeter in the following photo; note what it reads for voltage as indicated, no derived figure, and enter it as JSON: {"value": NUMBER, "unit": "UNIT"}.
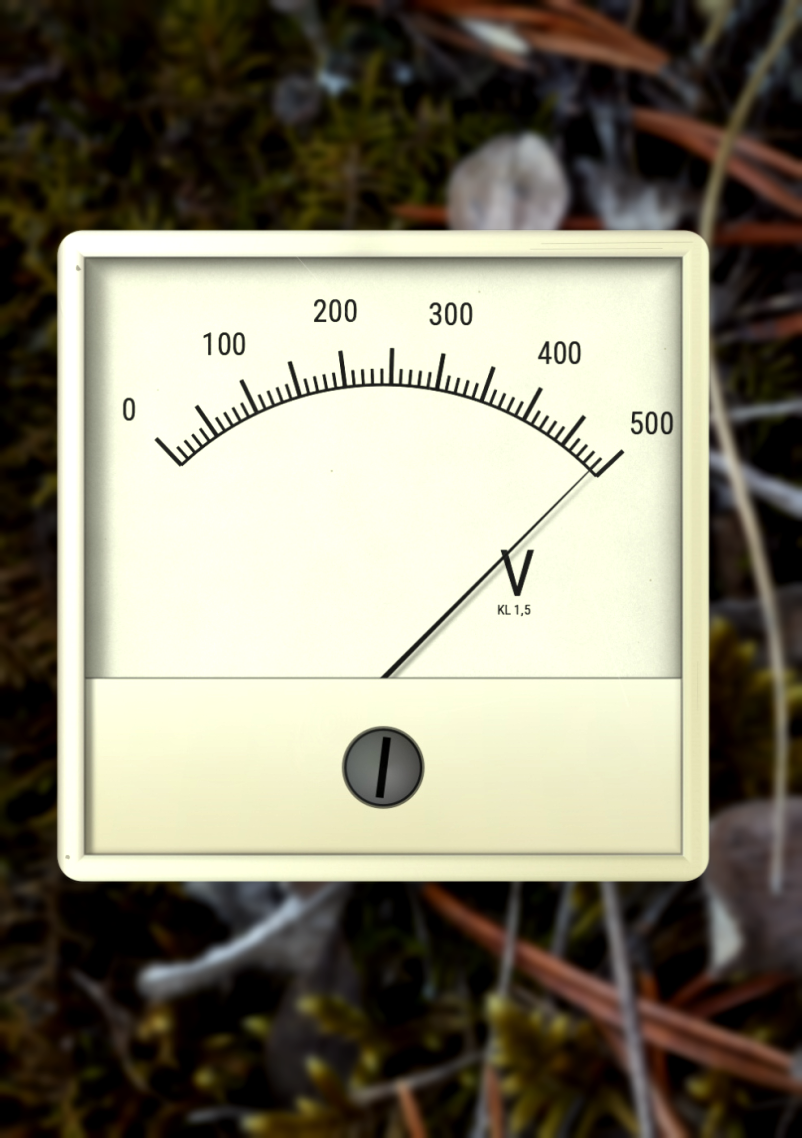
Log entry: {"value": 490, "unit": "V"}
